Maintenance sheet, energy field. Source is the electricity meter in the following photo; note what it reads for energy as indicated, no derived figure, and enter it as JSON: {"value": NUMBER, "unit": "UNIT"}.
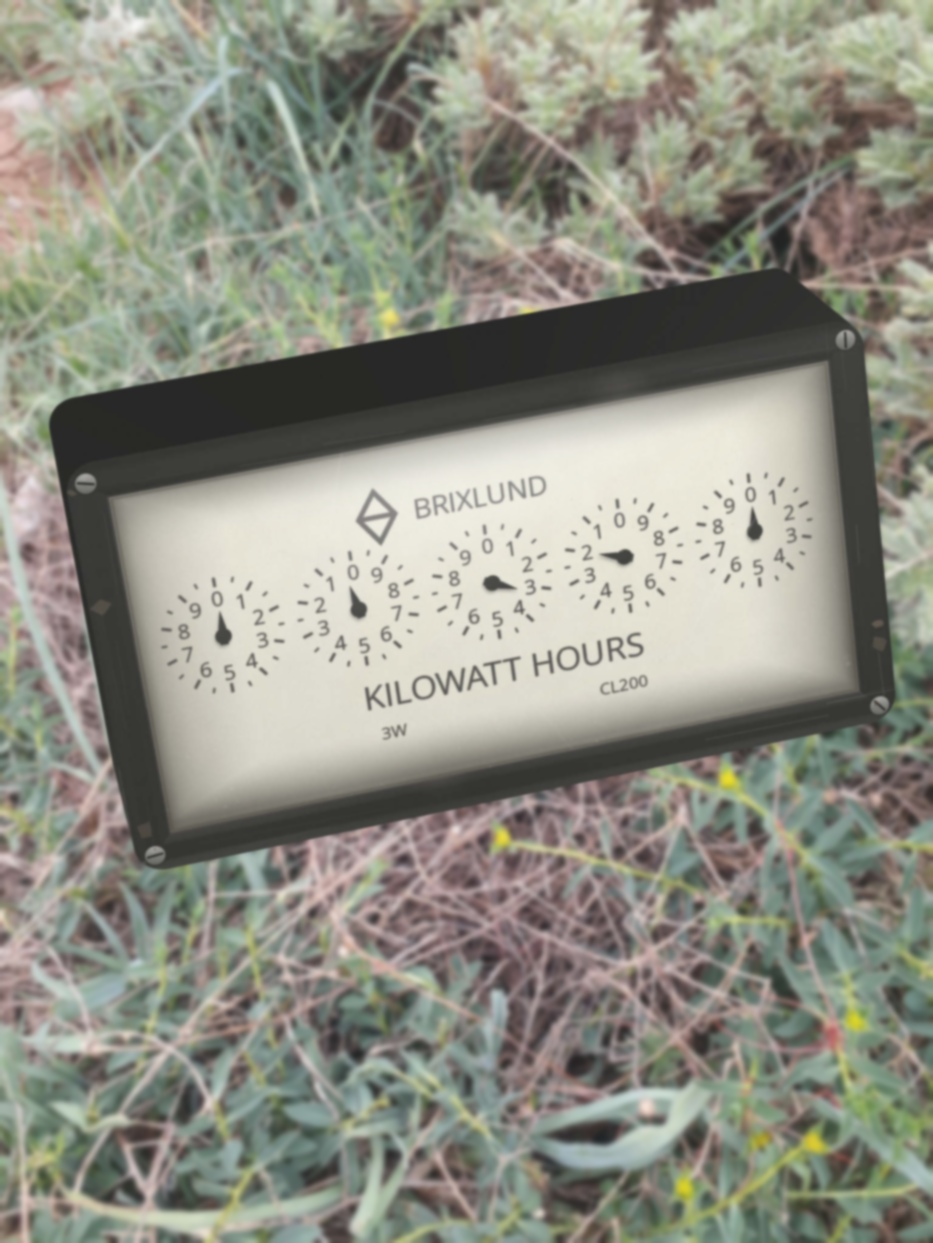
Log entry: {"value": 320, "unit": "kWh"}
